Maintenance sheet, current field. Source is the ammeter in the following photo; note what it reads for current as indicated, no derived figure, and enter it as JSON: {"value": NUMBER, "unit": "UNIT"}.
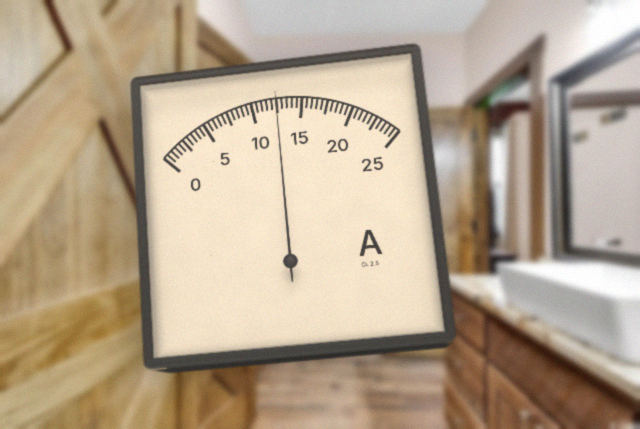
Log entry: {"value": 12.5, "unit": "A"}
